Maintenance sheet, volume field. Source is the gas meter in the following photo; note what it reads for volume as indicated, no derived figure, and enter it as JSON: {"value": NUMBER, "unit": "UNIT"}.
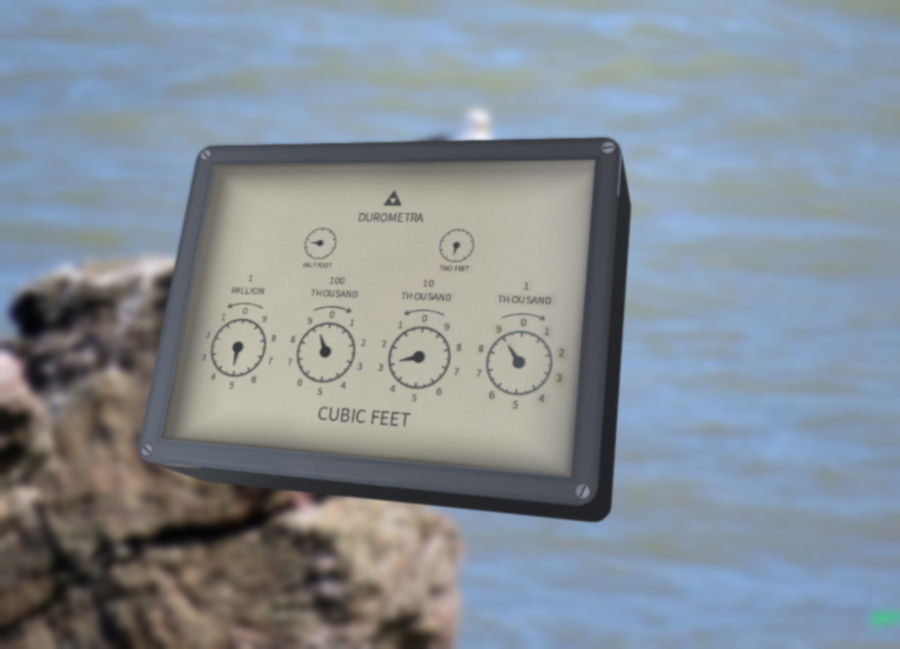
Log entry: {"value": 492900, "unit": "ft³"}
